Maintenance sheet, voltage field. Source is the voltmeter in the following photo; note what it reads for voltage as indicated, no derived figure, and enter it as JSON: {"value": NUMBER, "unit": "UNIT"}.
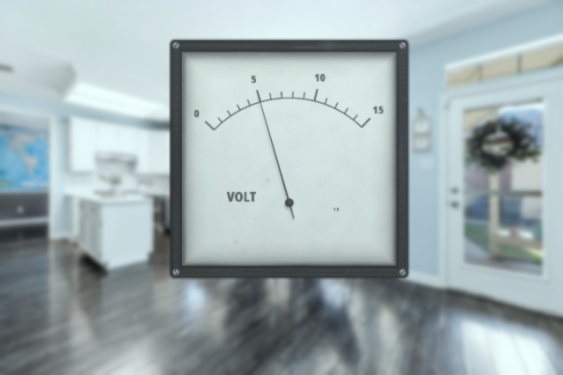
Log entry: {"value": 5, "unit": "V"}
